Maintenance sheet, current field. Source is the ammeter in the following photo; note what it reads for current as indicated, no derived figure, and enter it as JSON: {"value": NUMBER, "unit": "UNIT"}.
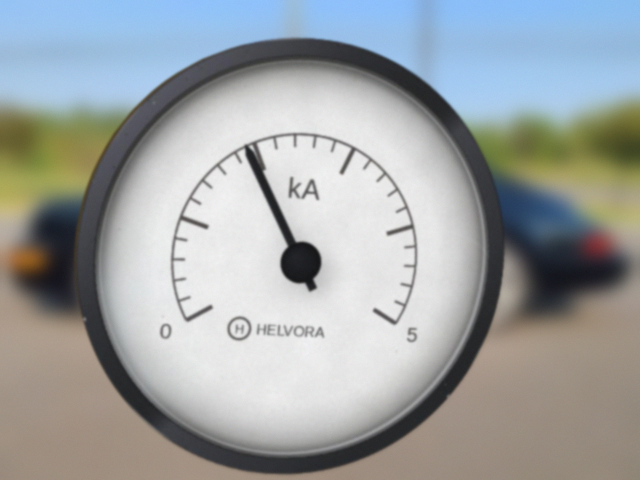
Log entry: {"value": 1.9, "unit": "kA"}
